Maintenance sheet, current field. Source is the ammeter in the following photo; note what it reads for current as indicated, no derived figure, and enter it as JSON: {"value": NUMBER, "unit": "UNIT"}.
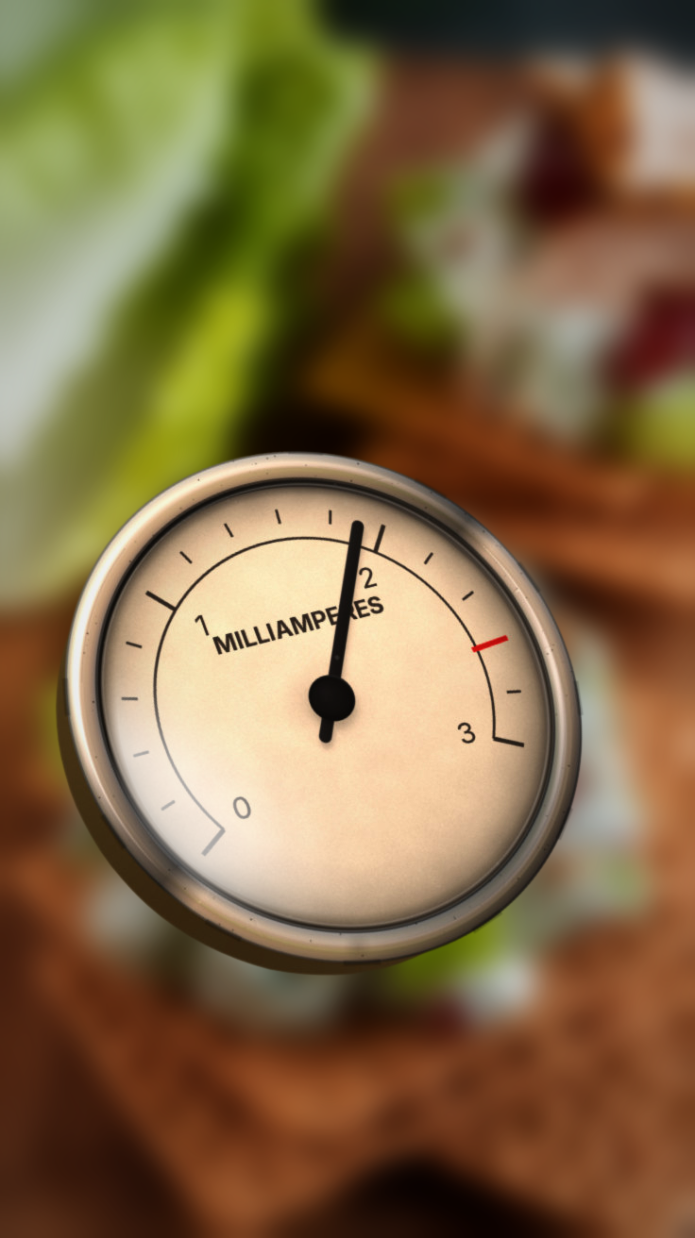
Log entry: {"value": 1.9, "unit": "mA"}
